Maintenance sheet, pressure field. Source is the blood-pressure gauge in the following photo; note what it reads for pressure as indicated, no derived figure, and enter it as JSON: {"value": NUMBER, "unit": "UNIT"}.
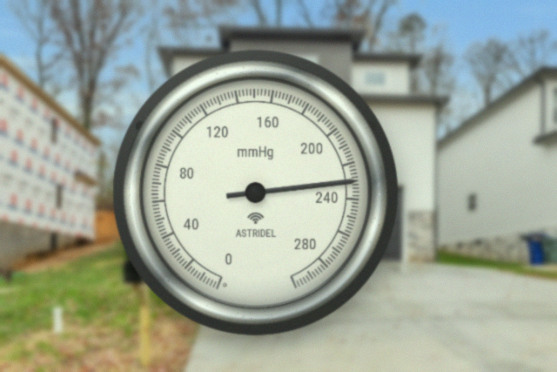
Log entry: {"value": 230, "unit": "mmHg"}
